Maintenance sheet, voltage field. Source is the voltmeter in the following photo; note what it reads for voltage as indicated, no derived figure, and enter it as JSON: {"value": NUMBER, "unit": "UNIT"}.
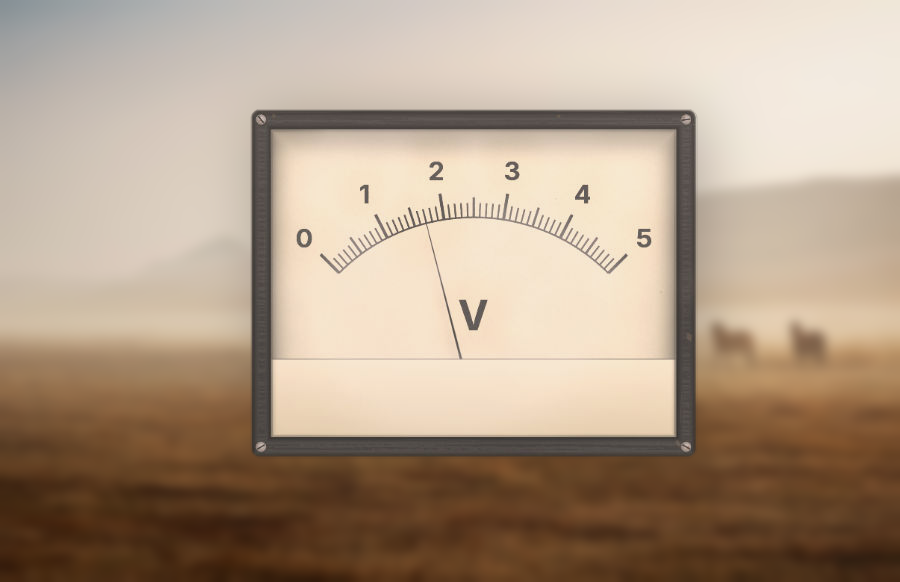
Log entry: {"value": 1.7, "unit": "V"}
